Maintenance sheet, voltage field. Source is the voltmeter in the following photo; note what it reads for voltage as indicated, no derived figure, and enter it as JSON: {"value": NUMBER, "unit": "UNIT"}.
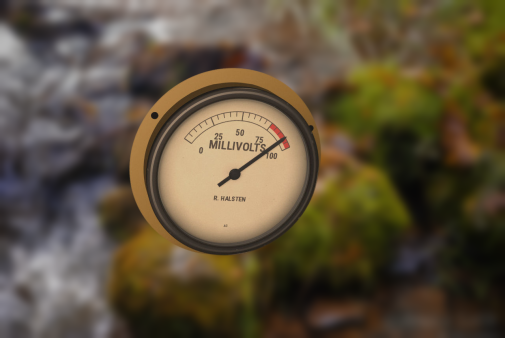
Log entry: {"value": 90, "unit": "mV"}
